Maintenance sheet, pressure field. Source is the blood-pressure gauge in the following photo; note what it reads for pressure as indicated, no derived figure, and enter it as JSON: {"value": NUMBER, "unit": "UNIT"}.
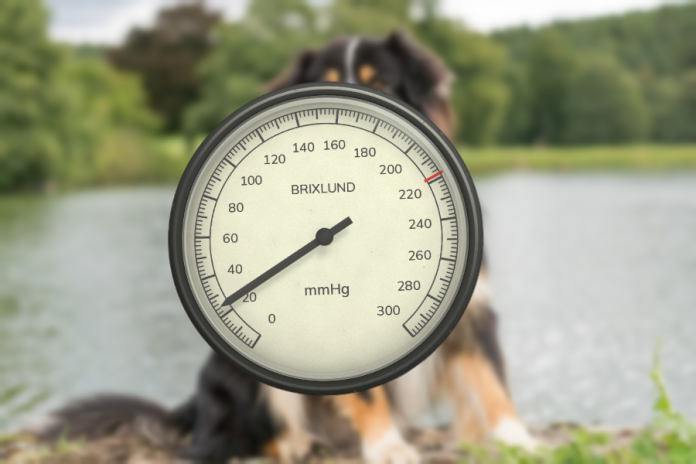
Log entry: {"value": 24, "unit": "mmHg"}
